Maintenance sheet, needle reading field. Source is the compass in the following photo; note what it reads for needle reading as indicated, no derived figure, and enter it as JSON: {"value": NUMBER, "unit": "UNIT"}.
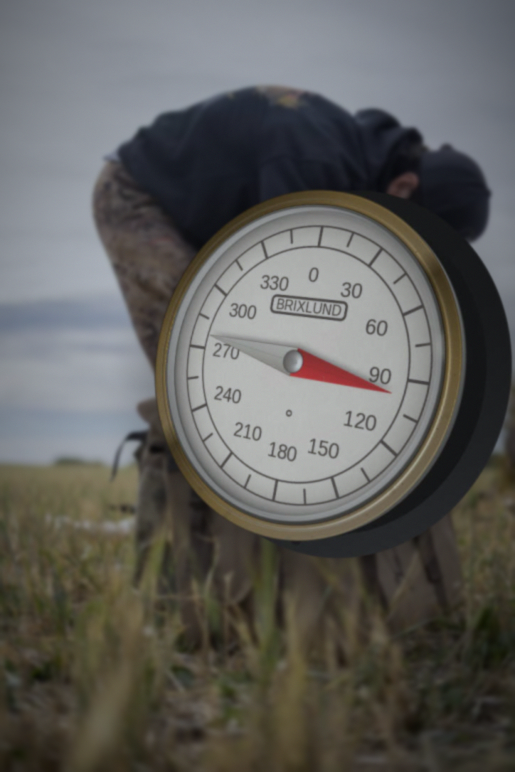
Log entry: {"value": 97.5, "unit": "°"}
